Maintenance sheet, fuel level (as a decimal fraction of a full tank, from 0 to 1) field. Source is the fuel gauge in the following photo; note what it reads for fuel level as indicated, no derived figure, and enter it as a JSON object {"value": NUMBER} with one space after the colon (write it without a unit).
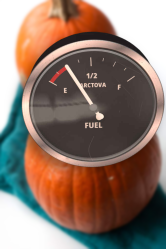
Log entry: {"value": 0.25}
